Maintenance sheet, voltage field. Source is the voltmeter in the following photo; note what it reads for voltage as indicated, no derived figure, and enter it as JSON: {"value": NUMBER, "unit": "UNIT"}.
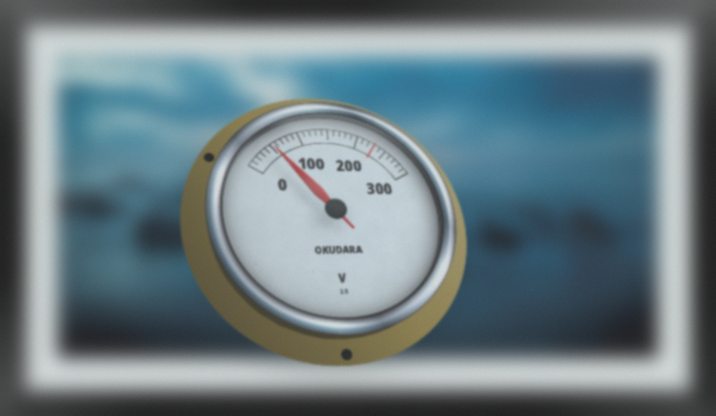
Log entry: {"value": 50, "unit": "V"}
